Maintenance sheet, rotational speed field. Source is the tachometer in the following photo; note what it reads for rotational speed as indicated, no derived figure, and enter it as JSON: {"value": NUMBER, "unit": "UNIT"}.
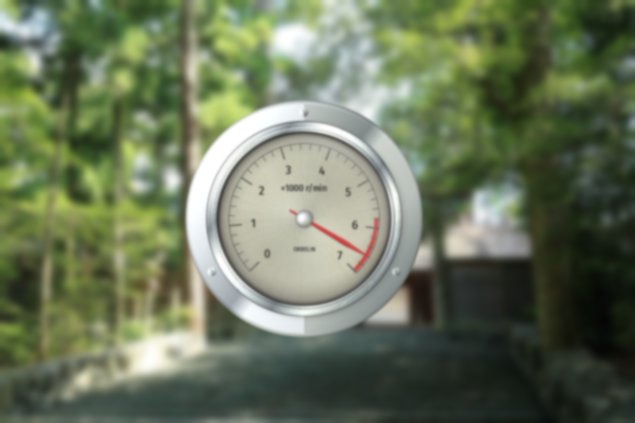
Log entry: {"value": 6600, "unit": "rpm"}
